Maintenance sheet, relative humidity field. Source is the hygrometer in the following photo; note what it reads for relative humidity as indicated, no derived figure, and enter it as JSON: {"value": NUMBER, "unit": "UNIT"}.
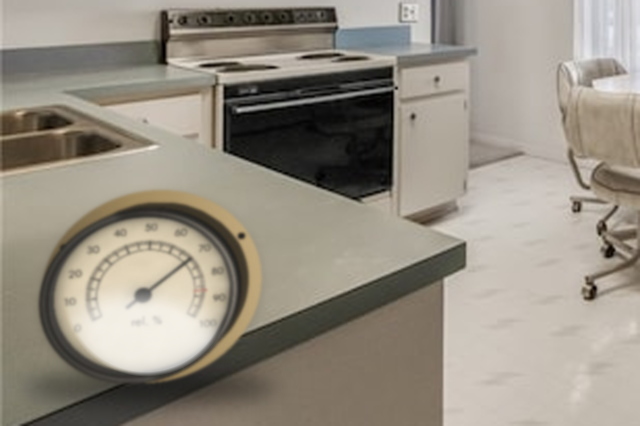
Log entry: {"value": 70, "unit": "%"}
